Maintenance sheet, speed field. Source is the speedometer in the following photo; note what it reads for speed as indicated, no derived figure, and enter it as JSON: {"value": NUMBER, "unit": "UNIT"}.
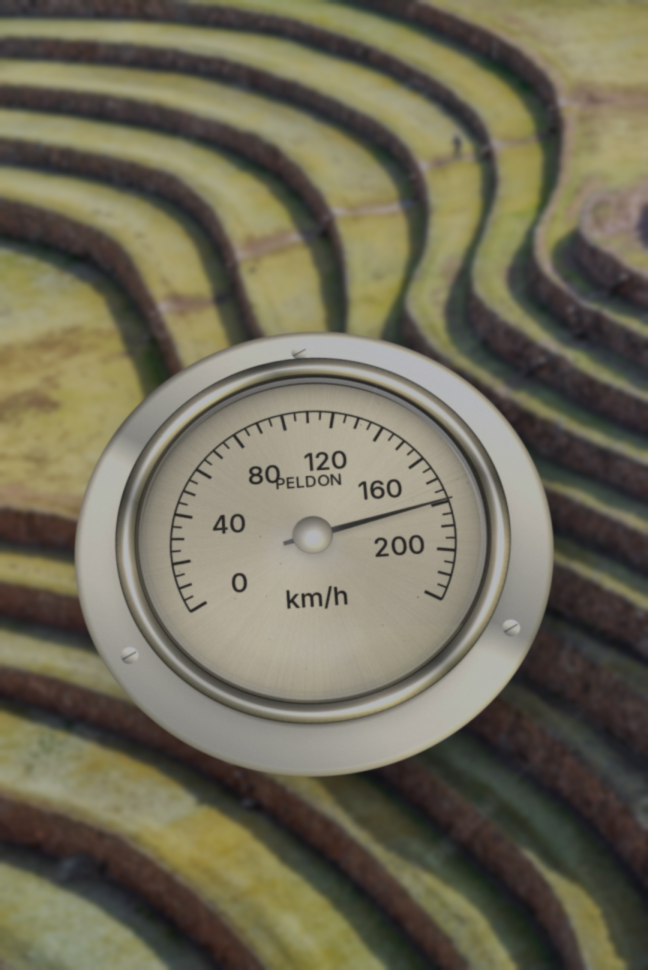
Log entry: {"value": 180, "unit": "km/h"}
